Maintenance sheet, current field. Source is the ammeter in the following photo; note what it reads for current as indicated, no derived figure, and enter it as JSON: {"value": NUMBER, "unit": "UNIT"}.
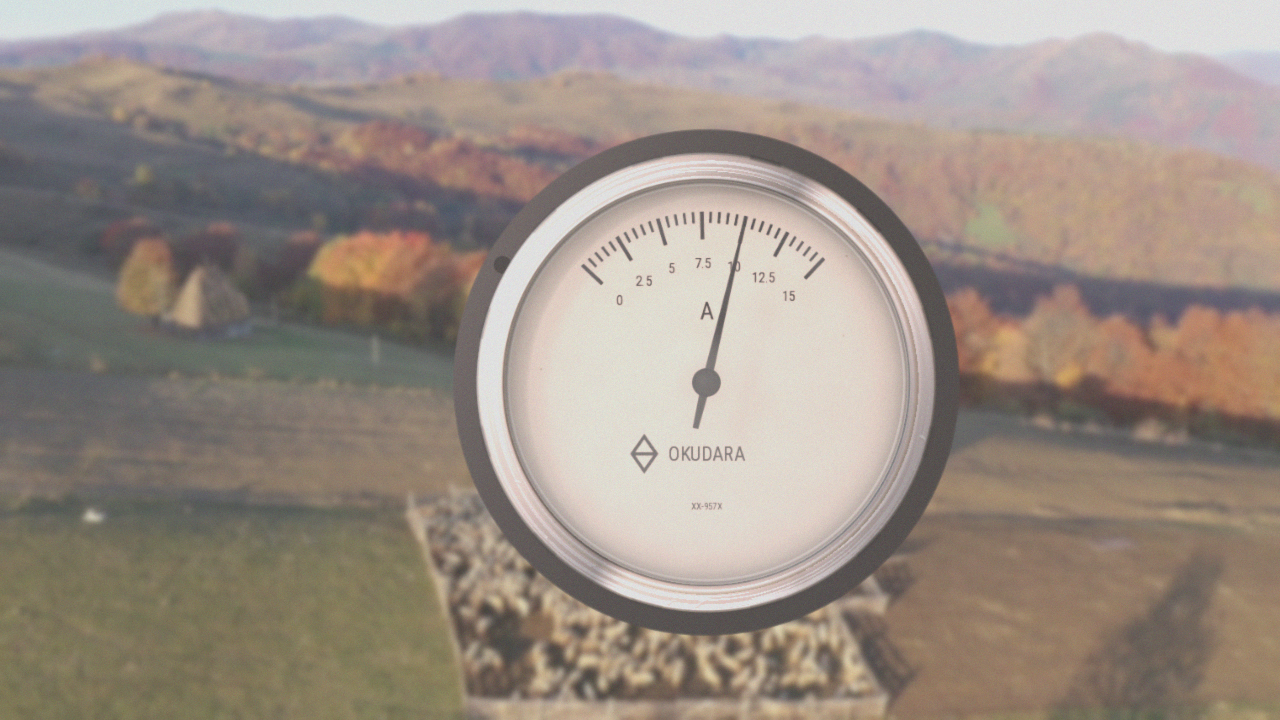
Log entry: {"value": 10, "unit": "A"}
